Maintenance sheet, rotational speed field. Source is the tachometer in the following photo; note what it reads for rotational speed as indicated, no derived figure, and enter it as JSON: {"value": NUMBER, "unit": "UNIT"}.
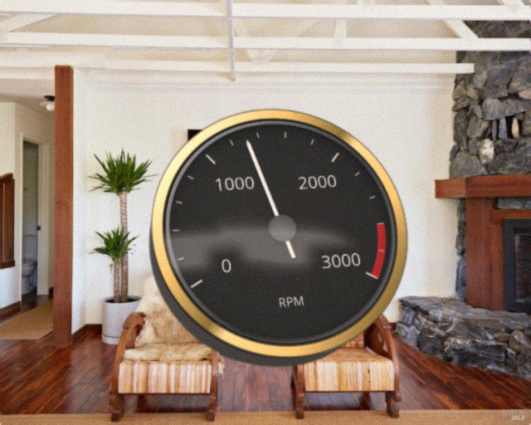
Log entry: {"value": 1300, "unit": "rpm"}
